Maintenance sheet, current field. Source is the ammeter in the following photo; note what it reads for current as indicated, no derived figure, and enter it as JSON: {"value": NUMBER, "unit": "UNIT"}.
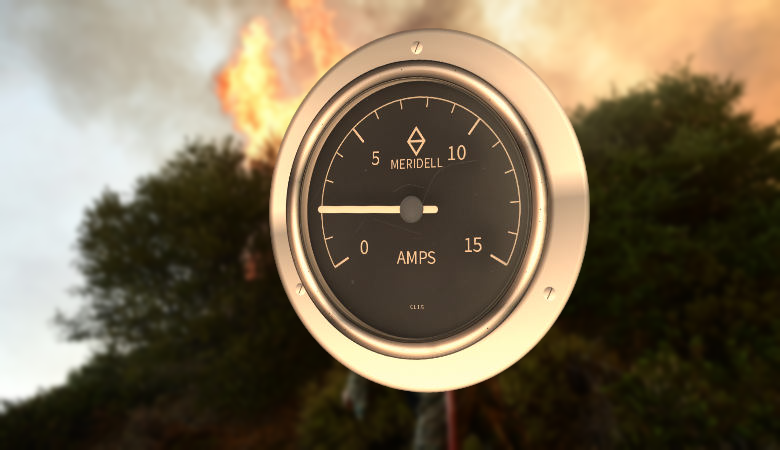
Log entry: {"value": 2, "unit": "A"}
